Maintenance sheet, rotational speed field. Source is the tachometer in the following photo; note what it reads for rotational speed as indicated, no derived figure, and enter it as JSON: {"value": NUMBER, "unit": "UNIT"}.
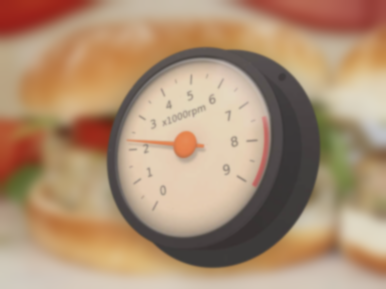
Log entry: {"value": 2250, "unit": "rpm"}
